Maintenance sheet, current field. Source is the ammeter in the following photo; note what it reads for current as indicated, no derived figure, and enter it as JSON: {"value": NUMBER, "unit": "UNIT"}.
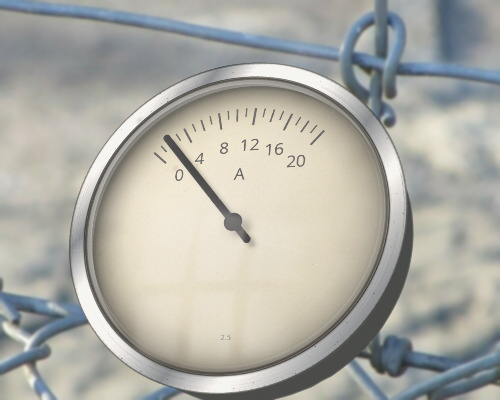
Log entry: {"value": 2, "unit": "A"}
